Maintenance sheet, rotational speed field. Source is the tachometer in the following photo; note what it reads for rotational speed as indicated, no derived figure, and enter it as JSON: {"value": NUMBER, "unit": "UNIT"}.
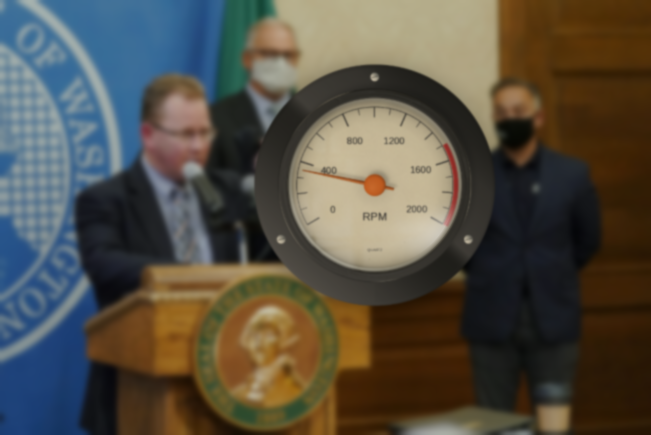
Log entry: {"value": 350, "unit": "rpm"}
